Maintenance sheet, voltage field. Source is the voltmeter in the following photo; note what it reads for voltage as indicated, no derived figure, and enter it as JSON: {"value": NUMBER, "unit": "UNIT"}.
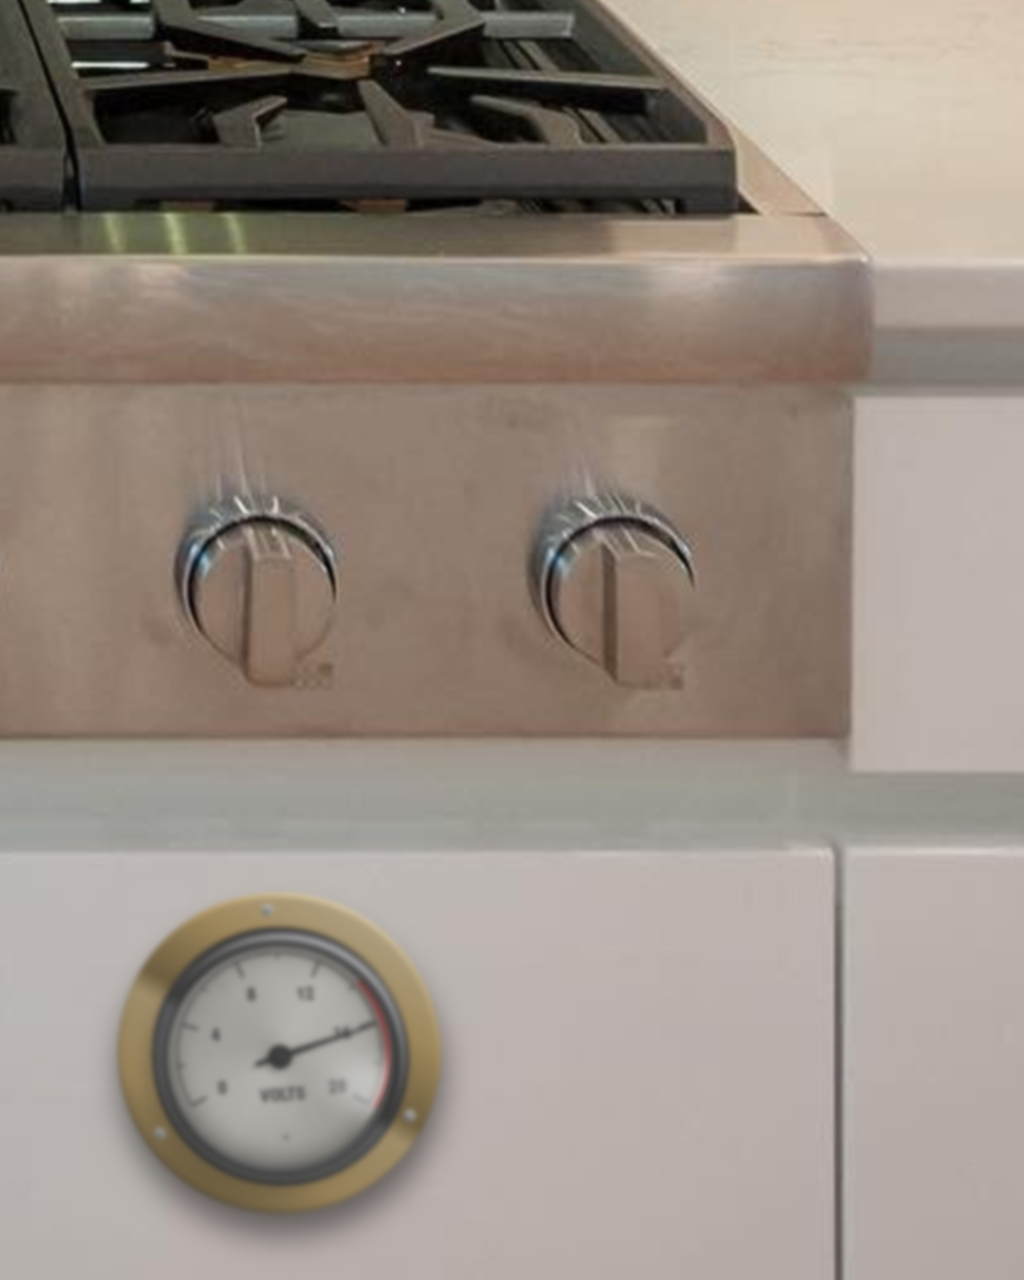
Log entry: {"value": 16, "unit": "V"}
